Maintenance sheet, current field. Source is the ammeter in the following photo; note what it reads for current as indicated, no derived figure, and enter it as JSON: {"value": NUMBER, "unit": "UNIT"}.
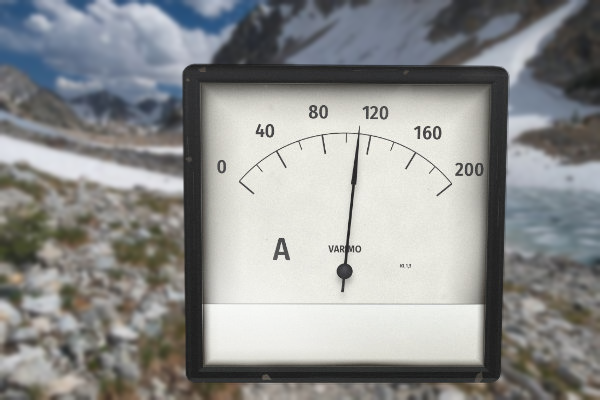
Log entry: {"value": 110, "unit": "A"}
